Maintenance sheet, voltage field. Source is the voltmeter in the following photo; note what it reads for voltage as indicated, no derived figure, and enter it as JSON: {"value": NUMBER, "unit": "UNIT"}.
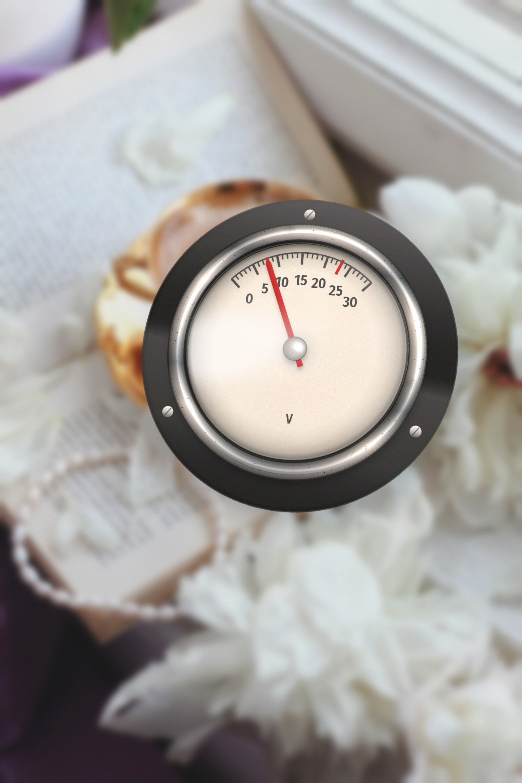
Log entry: {"value": 8, "unit": "V"}
